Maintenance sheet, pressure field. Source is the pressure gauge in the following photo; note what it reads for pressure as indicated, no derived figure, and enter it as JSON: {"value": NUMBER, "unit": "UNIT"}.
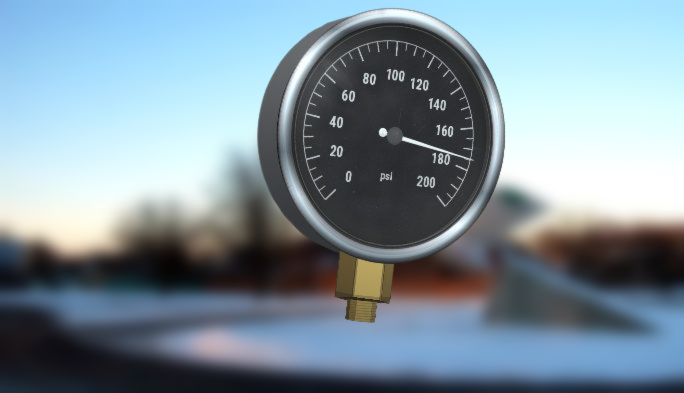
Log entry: {"value": 175, "unit": "psi"}
